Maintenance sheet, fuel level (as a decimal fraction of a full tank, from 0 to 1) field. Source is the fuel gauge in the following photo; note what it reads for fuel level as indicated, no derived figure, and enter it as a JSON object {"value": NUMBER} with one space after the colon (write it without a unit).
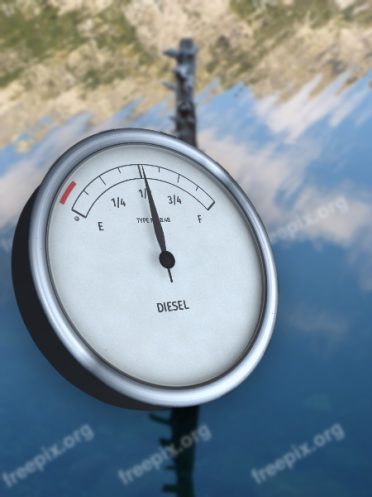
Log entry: {"value": 0.5}
